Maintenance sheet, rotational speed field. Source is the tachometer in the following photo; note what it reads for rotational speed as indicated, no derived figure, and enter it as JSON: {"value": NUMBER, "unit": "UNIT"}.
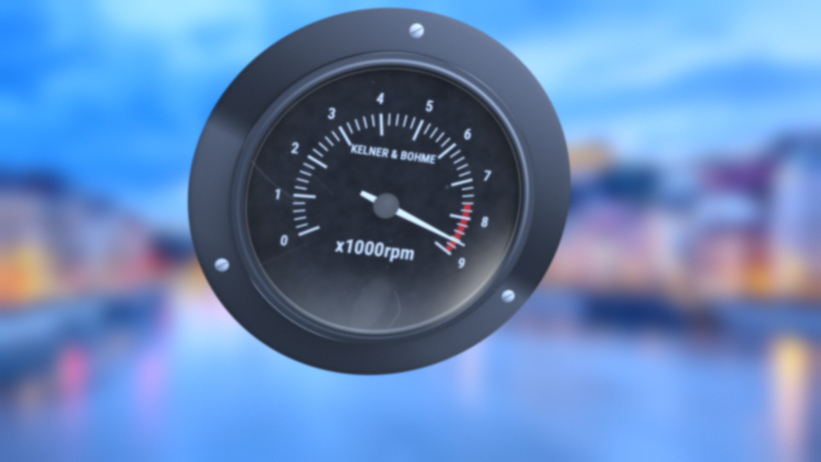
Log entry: {"value": 8600, "unit": "rpm"}
